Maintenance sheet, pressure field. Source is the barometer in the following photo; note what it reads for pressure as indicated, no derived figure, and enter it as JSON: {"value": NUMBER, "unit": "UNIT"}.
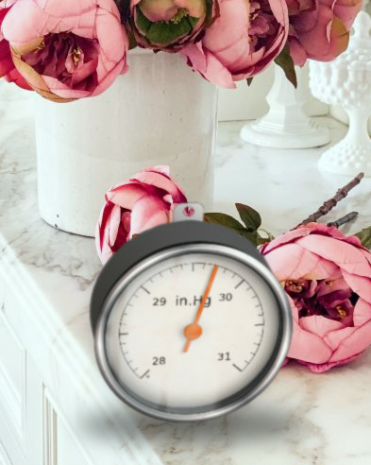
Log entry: {"value": 29.7, "unit": "inHg"}
